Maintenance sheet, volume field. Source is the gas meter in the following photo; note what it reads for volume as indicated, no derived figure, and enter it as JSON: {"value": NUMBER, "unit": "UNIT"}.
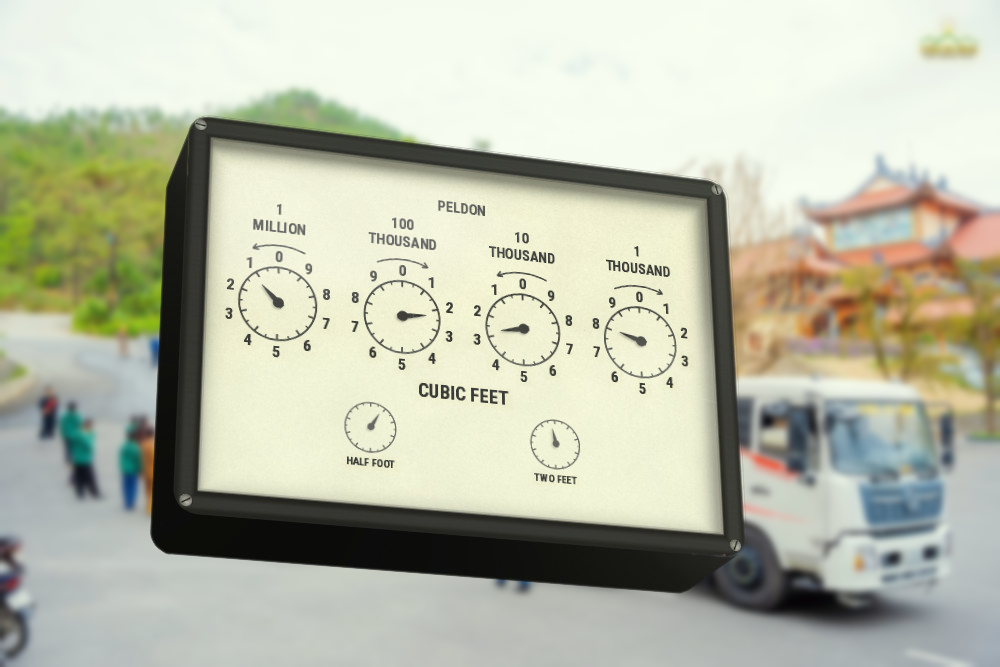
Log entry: {"value": 122800, "unit": "ft³"}
